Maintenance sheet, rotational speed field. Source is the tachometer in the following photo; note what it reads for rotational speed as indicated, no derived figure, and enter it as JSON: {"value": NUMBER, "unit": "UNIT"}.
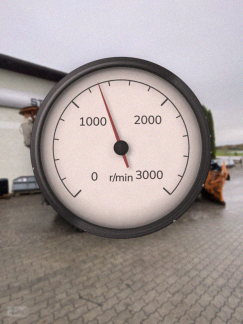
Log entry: {"value": 1300, "unit": "rpm"}
